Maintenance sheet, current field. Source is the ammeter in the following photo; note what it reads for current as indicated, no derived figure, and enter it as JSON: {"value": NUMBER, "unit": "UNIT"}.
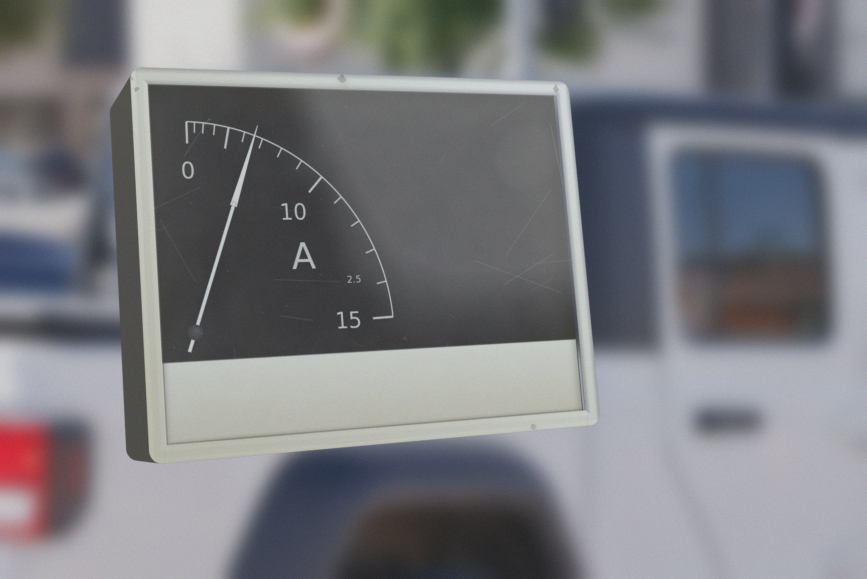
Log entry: {"value": 6.5, "unit": "A"}
